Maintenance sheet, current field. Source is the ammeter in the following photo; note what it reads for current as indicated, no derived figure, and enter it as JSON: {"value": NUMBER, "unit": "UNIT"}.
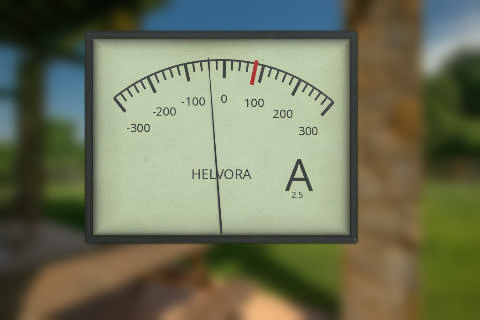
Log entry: {"value": -40, "unit": "A"}
